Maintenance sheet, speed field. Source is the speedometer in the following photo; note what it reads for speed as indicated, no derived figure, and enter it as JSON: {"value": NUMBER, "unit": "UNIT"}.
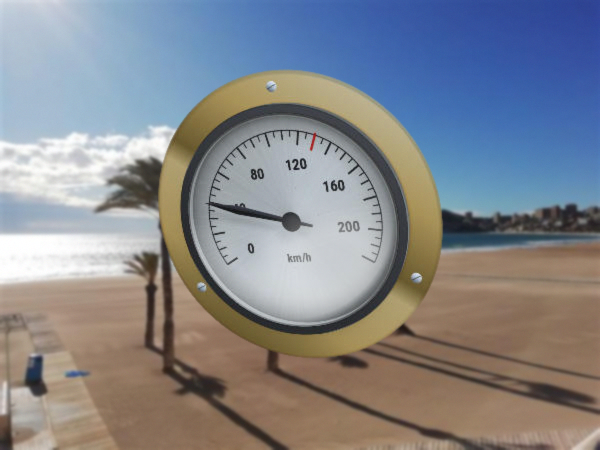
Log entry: {"value": 40, "unit": "km/h"}
